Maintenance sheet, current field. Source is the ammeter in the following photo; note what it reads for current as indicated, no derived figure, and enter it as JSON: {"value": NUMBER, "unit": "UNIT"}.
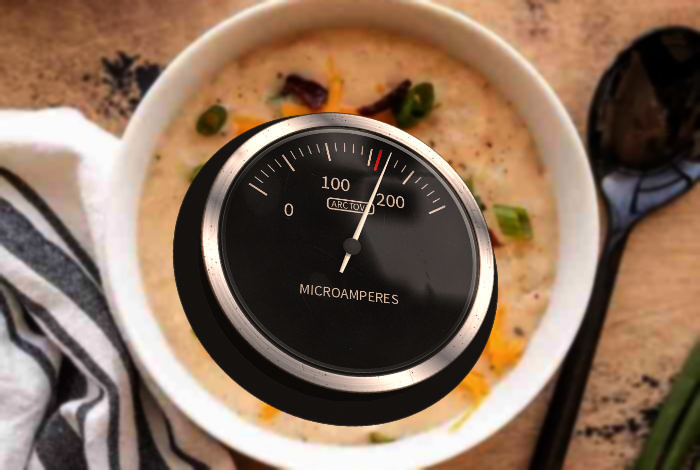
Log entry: {"value": 170, "unit": "µA"}
